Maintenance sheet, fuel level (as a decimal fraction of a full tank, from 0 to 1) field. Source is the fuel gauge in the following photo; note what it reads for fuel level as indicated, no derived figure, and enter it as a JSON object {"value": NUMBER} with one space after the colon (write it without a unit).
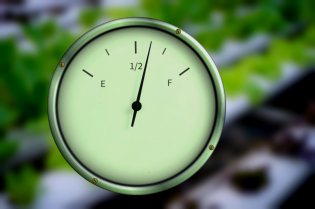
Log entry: {"value": 0.625}
